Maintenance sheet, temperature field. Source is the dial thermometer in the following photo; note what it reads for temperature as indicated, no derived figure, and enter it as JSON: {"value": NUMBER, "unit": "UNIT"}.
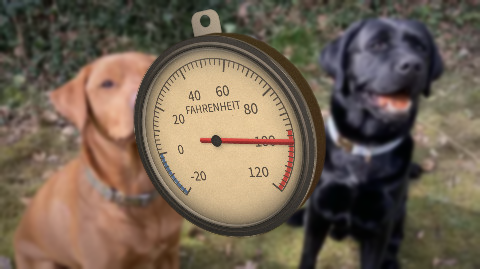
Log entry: {"value": 100, "unit": "°F"}
